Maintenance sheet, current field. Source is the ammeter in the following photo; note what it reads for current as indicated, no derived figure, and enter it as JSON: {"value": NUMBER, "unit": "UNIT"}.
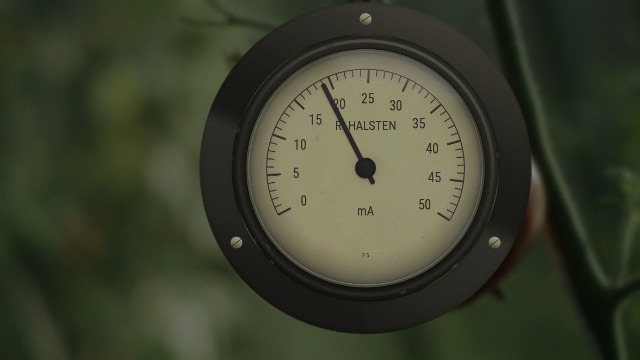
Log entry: {"value": 19, "unit": "mA"}
